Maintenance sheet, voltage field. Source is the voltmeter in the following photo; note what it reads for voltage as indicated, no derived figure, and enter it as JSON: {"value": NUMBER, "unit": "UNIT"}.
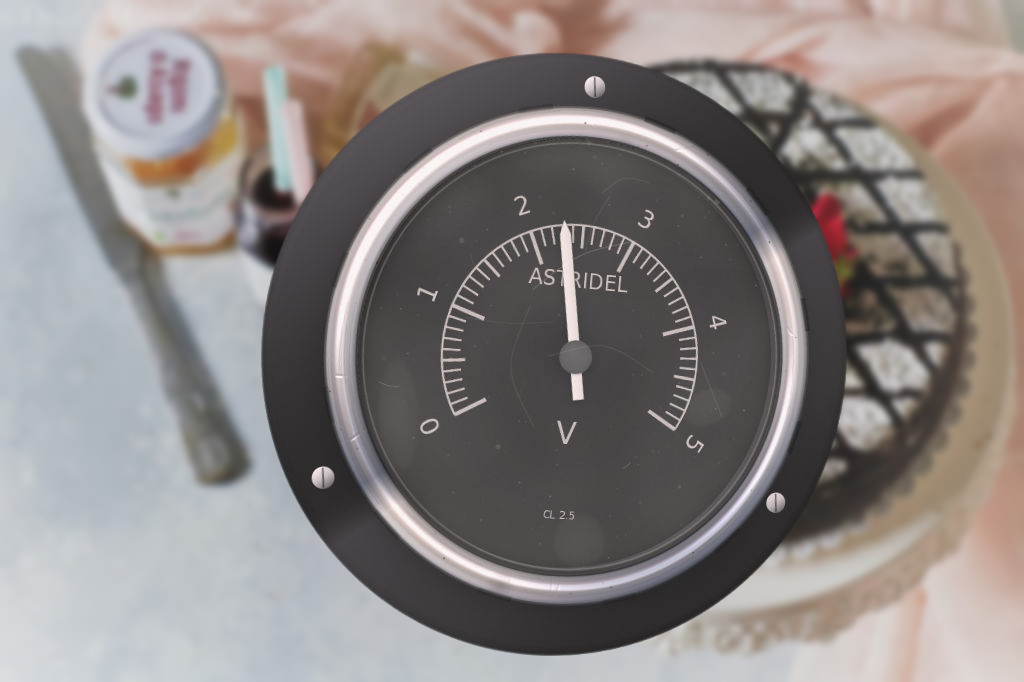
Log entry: {"value": 2.3, "unit": "V"}
